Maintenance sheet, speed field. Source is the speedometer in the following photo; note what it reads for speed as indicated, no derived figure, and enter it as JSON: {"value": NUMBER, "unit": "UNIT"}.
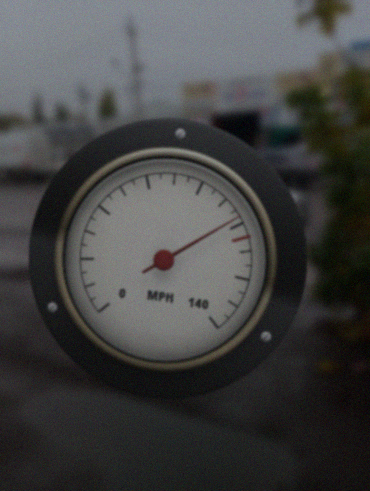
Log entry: {"value": 97.5, "unit": "mph"}
